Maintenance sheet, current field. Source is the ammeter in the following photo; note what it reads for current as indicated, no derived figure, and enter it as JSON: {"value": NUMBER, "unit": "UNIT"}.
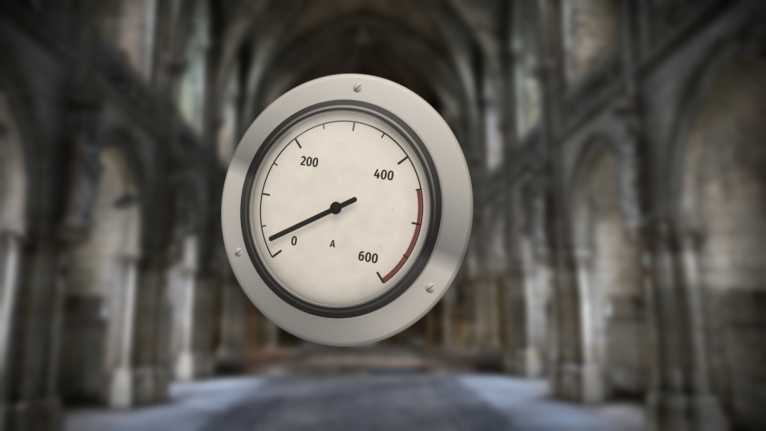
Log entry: {"value": 25, "unit": "A"}
